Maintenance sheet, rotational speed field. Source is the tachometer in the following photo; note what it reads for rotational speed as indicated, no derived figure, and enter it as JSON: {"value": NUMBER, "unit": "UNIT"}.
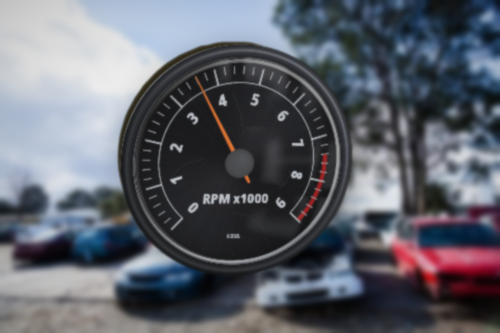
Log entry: {"value": 3600, "unit": "rpm"}
